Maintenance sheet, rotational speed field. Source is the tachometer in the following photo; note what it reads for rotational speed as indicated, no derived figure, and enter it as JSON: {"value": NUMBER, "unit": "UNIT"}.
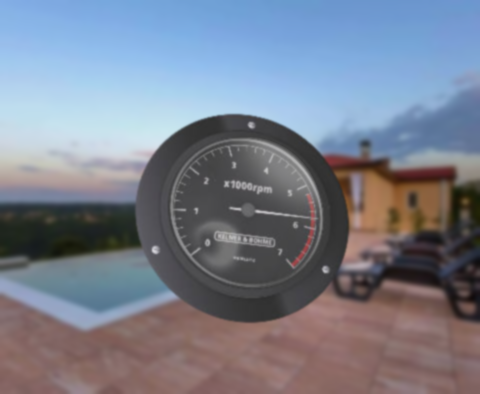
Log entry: {"value": 5800, "unit": "rpm"}
